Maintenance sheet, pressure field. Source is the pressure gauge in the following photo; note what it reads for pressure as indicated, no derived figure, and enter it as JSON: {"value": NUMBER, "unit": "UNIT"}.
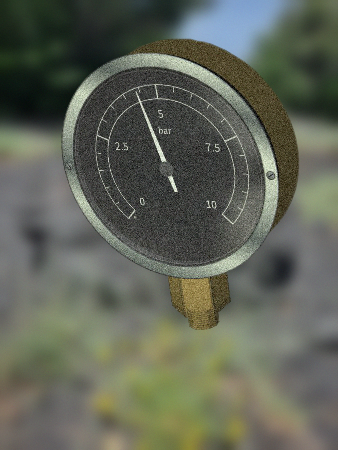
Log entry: {"value": 4.5, "unit": "bar"}
